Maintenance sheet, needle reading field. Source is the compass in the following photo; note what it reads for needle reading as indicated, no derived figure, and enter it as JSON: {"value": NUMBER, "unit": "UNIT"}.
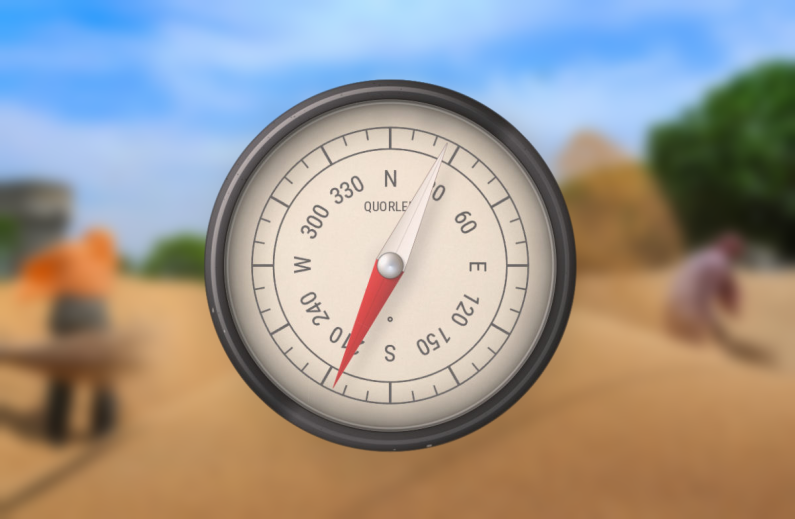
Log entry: {"value": 205, "unit": "°"}
